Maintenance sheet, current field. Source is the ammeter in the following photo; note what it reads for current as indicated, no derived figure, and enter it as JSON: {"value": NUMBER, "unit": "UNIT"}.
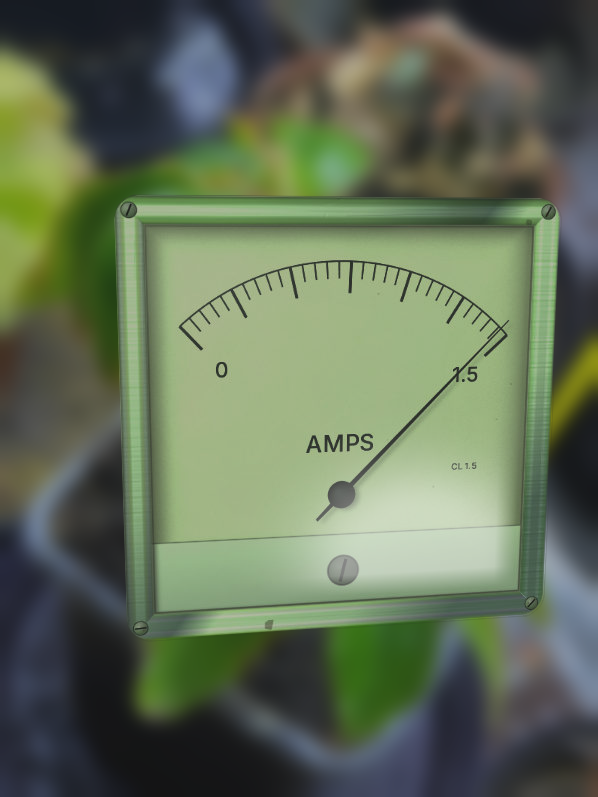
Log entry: {"value": 1.45, "unit": "A"}
